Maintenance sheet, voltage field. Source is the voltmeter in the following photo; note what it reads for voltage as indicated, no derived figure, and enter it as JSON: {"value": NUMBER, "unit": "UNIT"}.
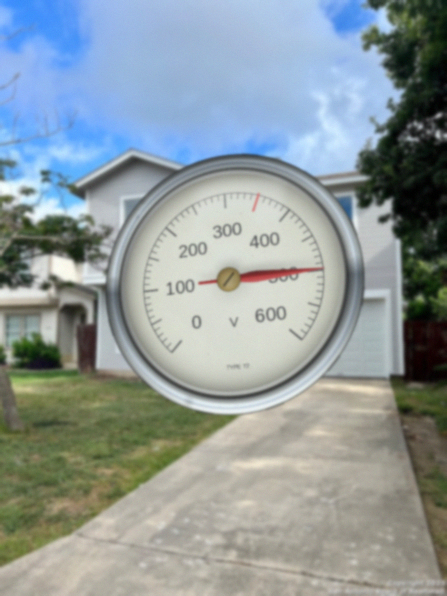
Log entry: {"value": 500, "unit": "V"}
